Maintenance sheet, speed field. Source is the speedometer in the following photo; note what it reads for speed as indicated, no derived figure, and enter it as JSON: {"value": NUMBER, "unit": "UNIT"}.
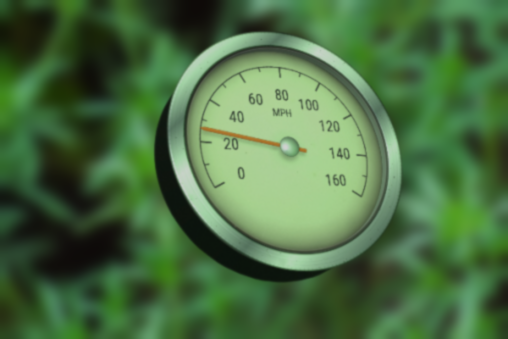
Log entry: {"value": 25, "unit": "mph"}
